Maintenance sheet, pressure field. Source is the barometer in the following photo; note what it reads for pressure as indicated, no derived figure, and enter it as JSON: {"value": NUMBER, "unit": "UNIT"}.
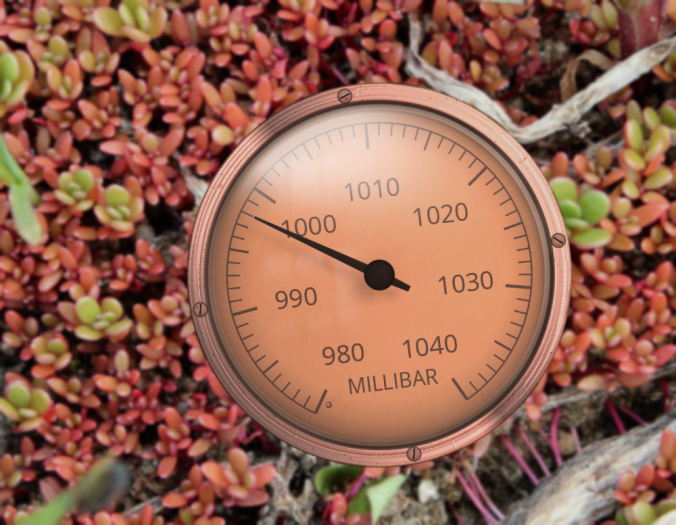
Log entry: {"value": 998, "unit": "mbar"}
